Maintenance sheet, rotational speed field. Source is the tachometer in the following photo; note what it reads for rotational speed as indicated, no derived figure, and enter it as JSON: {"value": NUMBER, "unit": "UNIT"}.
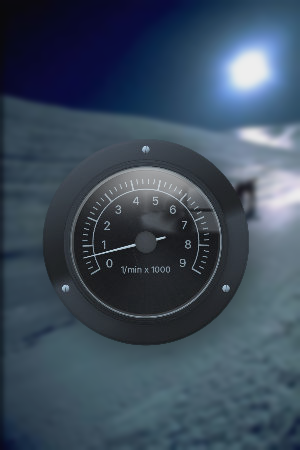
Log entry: {"value": 600, "unit": "rpm"}
